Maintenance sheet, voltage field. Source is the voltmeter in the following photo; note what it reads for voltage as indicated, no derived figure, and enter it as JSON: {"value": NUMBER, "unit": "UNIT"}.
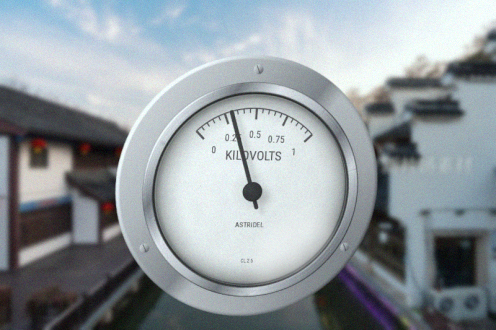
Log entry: {"value": 0.3, "unit": "kV"}
